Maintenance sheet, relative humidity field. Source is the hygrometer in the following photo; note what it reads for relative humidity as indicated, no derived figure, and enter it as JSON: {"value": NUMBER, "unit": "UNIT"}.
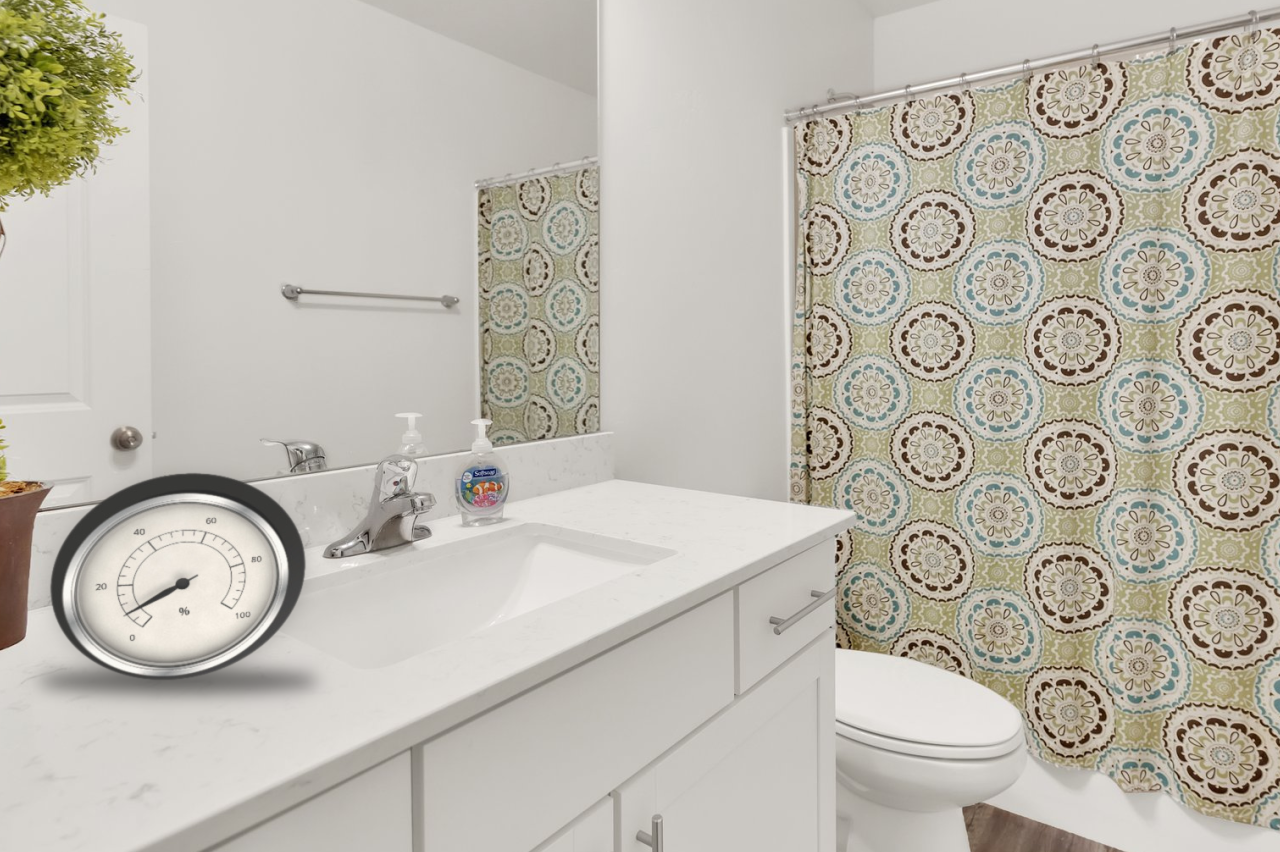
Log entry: {"value": 8, "unit": "%"}
